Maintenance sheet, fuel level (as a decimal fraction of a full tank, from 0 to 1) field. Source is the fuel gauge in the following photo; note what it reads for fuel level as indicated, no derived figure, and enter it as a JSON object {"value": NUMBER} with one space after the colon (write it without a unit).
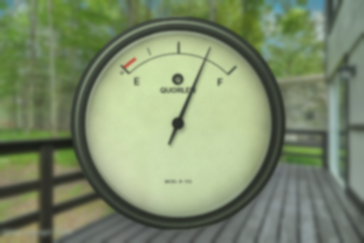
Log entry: {"value": 0.75}
